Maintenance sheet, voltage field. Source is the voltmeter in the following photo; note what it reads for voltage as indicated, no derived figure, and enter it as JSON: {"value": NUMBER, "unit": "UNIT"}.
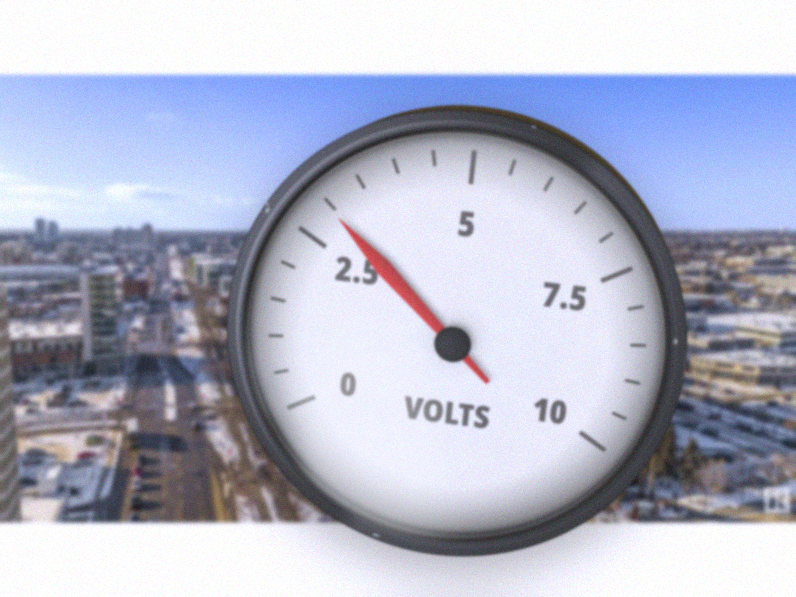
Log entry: {"value": 3, "unit": "V"}
